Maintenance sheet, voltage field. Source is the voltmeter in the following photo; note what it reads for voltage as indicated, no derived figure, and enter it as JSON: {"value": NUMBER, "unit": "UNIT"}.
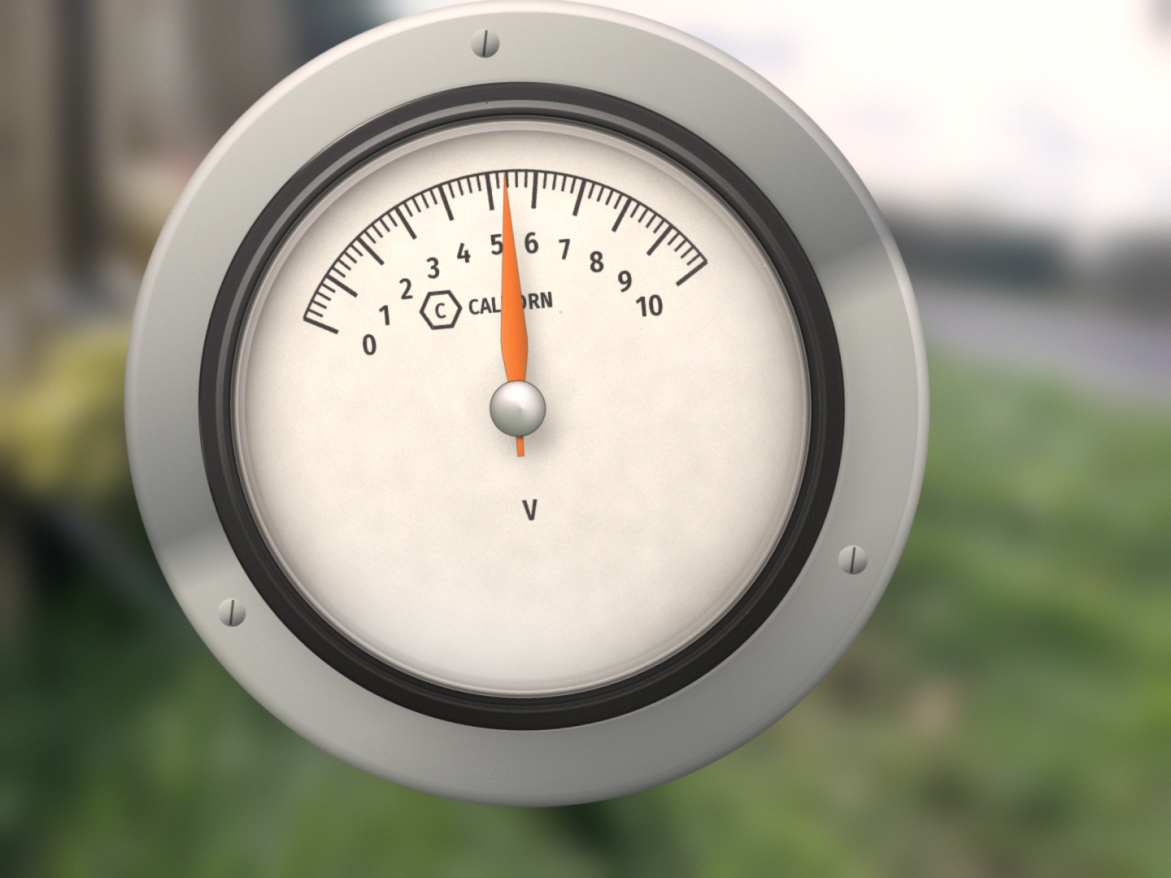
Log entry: {"value": 5.4, "unit": "V"}
